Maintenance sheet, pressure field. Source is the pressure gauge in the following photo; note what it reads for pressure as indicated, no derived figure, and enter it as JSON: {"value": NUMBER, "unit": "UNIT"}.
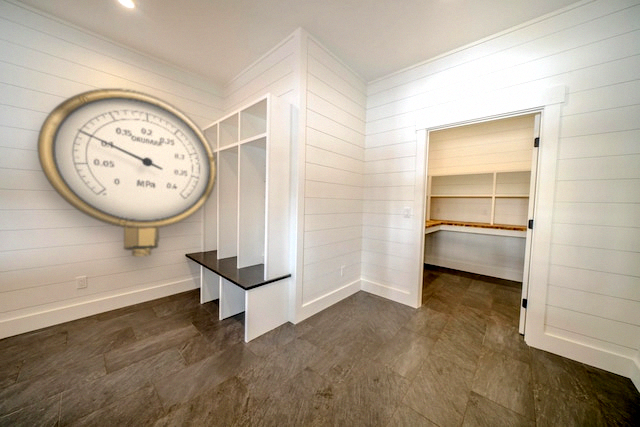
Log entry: {"value": 0.1, "unit": "MPa"}
